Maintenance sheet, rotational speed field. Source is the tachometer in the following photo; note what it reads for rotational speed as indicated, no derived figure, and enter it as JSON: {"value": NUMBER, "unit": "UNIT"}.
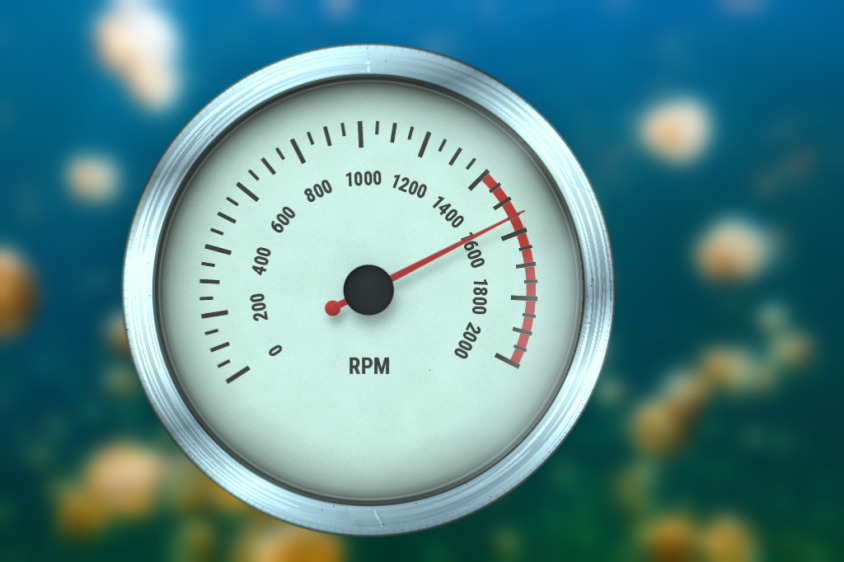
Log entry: {"value": 1550, "unit": "rpm"}
